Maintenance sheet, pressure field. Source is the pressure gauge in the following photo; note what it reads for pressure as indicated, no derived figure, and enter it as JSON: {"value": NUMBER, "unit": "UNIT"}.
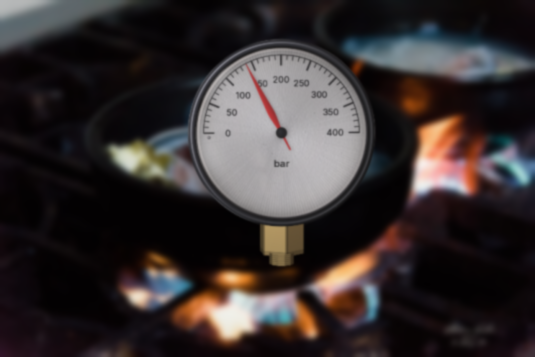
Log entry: {"value": 140, "unit": "bar"}
